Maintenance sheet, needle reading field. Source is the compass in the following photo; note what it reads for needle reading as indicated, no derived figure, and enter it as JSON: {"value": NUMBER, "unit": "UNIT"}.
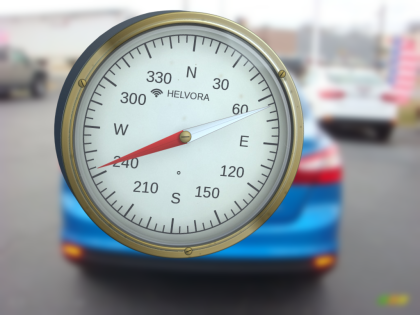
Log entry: {"value": 245, "unit": "°"}
